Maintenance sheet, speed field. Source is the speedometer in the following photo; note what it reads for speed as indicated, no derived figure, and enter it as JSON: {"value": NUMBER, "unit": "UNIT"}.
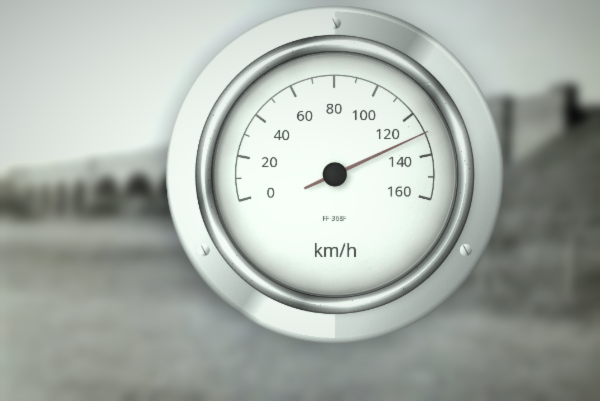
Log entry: {"value": 130, "unit": "km/h"}
